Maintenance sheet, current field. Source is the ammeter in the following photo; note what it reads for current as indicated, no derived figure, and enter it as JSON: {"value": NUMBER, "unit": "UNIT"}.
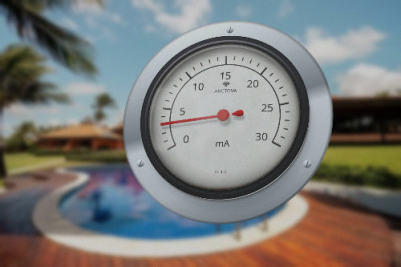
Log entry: {"value": 3, "unit": "mA"}
